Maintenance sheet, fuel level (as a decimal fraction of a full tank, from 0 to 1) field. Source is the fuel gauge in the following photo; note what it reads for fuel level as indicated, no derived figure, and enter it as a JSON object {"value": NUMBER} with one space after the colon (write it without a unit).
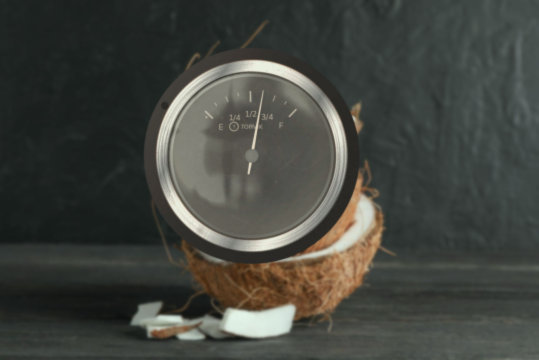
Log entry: {"value": 0.625}
